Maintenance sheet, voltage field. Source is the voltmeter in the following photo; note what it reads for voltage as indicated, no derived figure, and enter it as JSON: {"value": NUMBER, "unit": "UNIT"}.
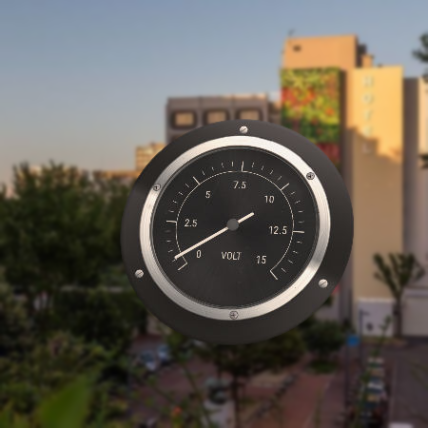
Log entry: {"value": 0.5, "unit": "V"}
